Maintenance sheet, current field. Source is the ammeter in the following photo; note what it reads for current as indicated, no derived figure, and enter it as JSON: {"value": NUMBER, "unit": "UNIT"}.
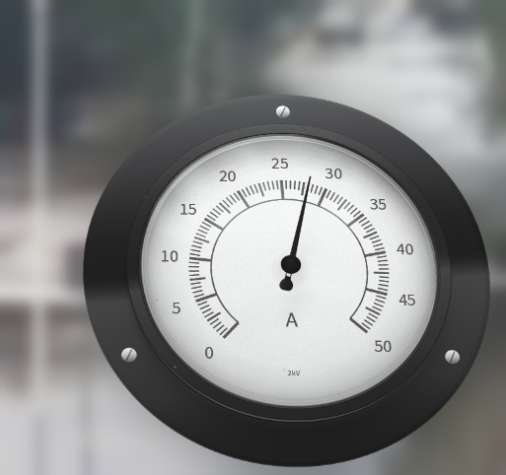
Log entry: {"value": 28, "unit": "A"}
